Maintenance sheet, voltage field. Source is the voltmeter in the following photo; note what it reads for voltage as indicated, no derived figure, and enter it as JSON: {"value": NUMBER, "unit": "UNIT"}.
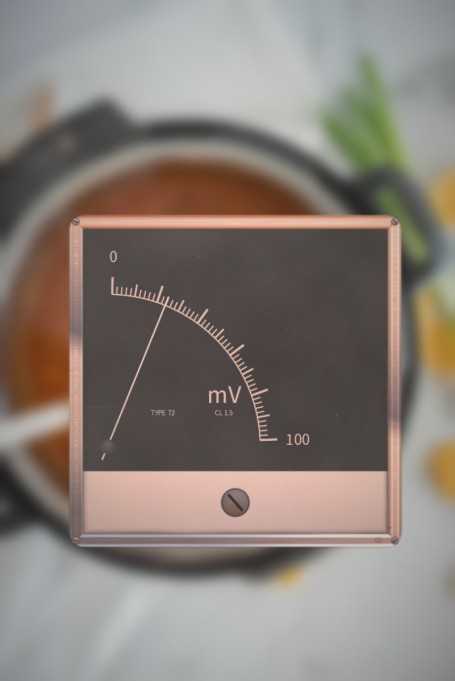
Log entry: {"value": 24, "unit": "mV"}
